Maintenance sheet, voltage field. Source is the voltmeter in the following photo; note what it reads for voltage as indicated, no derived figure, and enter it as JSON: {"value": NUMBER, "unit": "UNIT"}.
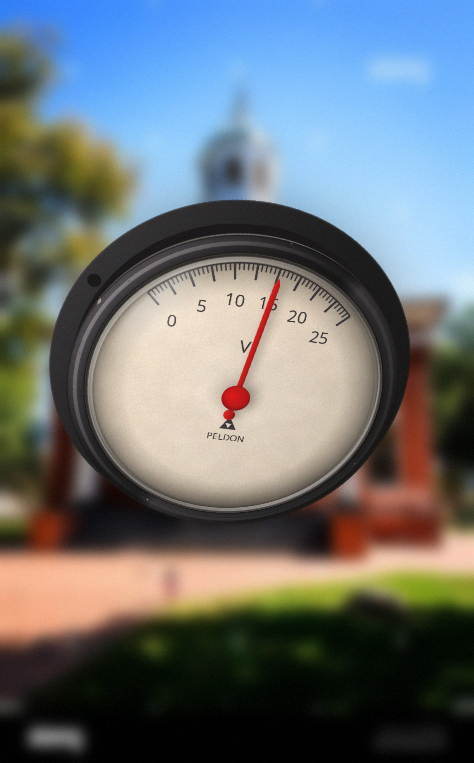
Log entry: {"value": 15, "unit": "V"}
